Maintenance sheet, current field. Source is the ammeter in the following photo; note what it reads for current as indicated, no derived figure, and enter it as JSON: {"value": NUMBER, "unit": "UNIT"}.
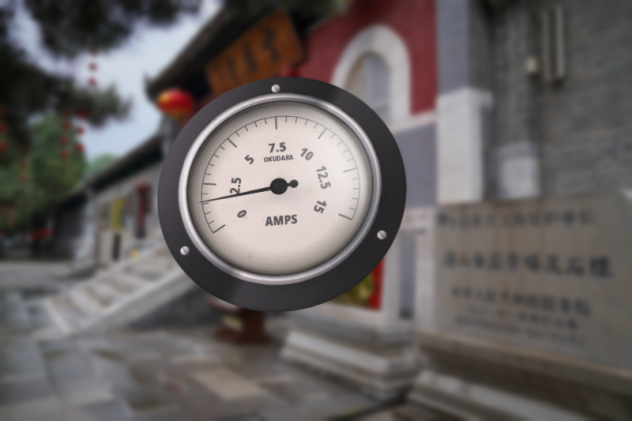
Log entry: {"value": 1.5, "unit": "A"}
